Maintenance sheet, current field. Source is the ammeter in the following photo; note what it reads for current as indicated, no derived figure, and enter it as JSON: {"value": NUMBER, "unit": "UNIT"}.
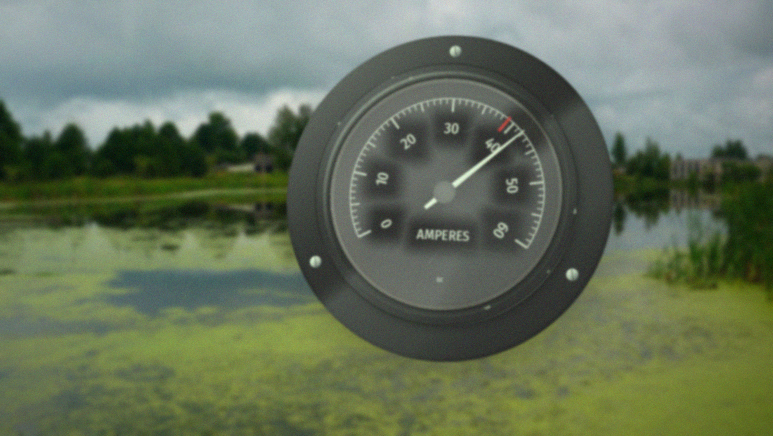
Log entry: {"value": 42, "unit": "A"}
